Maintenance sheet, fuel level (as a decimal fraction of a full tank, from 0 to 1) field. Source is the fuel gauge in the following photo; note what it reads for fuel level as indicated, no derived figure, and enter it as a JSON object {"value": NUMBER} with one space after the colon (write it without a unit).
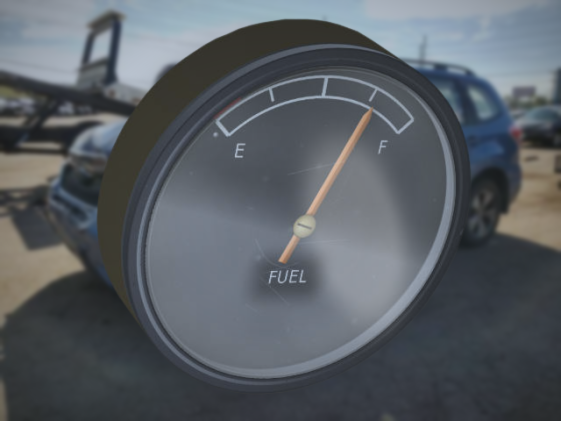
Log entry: {"value": 0.75}
